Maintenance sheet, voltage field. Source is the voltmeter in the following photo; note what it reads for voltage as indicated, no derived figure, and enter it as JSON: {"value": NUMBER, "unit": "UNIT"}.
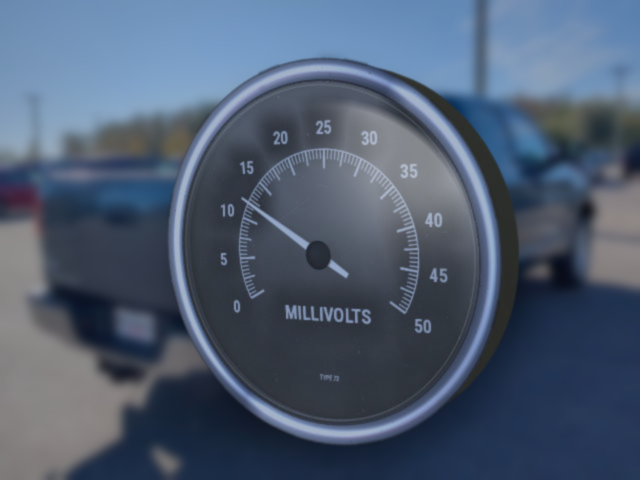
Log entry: {"value": 12.5, "unit": "mV"}
